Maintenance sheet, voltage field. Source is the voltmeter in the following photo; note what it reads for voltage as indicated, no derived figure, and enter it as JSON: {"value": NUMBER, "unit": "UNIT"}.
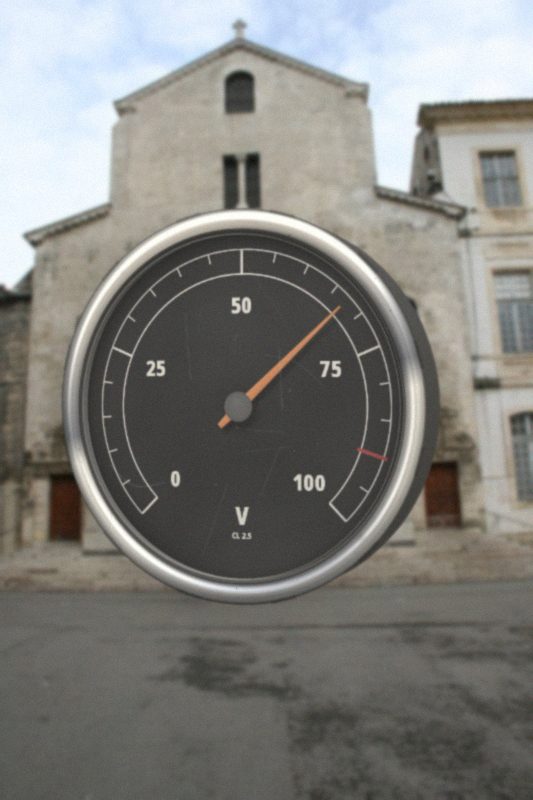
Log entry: {"value": 67.5, "unit": "V"}
